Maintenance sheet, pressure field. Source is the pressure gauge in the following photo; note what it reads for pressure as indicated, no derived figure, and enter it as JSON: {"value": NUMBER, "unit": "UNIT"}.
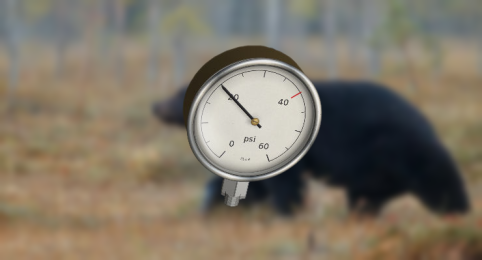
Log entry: {"value": 20, "unit": "psi"}
